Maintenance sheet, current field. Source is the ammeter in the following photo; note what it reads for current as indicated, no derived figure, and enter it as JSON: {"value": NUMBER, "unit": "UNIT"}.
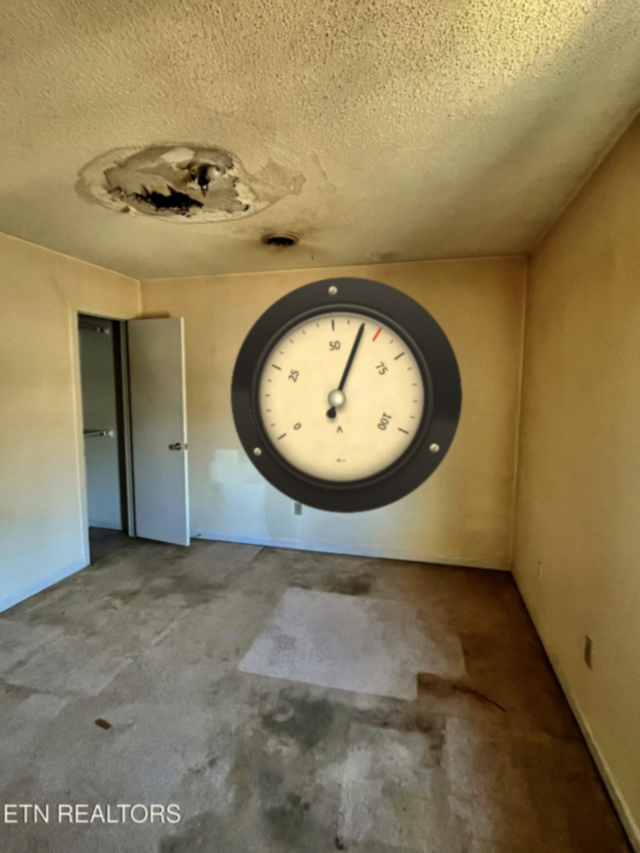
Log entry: {"value": 60, "unit": "A"}
